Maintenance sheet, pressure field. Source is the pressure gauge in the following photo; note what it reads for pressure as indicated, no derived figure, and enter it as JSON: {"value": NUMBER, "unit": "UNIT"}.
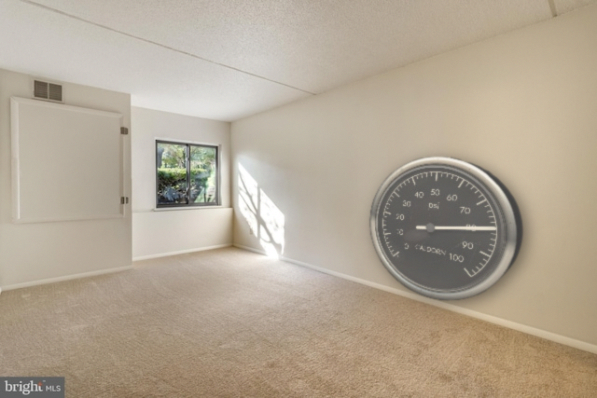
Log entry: {"value": 80, "unit": "psi"}
